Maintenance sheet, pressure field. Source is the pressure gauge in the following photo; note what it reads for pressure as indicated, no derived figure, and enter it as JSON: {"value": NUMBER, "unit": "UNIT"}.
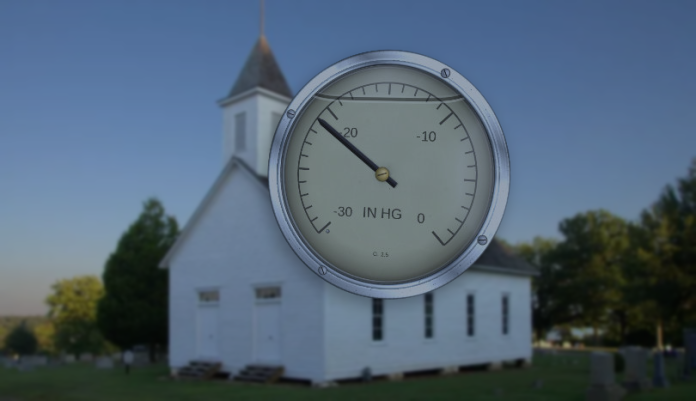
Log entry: {"value": -21, "unit": "inHg"}
